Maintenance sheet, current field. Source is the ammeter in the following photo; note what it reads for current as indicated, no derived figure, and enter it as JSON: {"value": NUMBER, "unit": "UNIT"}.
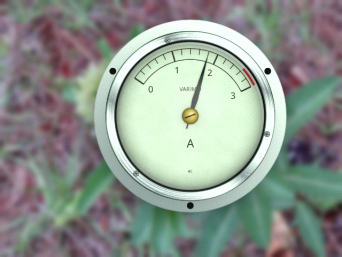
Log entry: {"value": 1.8, "unit": "A"}
